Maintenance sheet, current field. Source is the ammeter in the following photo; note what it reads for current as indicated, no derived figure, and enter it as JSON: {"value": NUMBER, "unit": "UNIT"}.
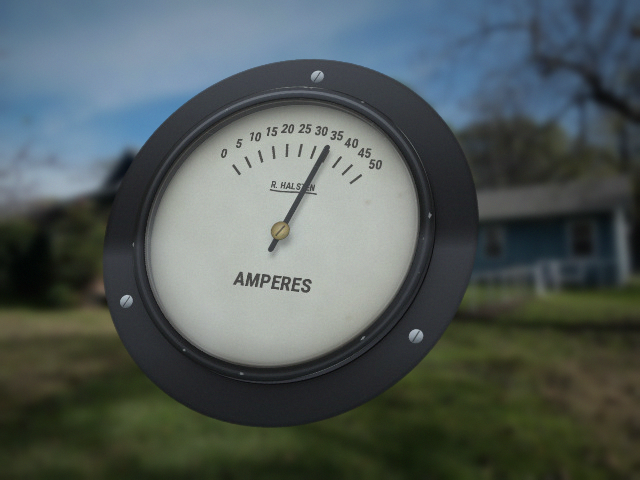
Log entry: {"value": 35, "unit": "A"}
